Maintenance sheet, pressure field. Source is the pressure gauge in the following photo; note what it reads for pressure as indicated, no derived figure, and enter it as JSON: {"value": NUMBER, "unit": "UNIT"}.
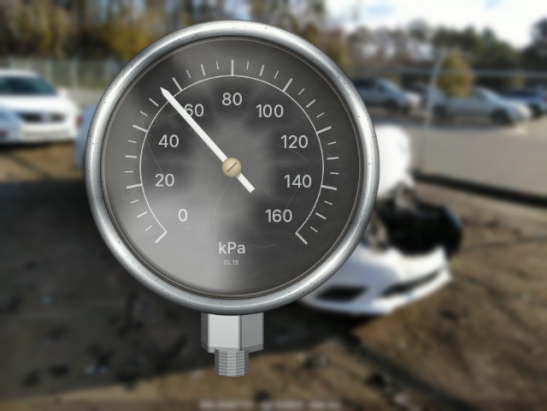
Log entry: {"value": 55, "unit": "kPa"}
